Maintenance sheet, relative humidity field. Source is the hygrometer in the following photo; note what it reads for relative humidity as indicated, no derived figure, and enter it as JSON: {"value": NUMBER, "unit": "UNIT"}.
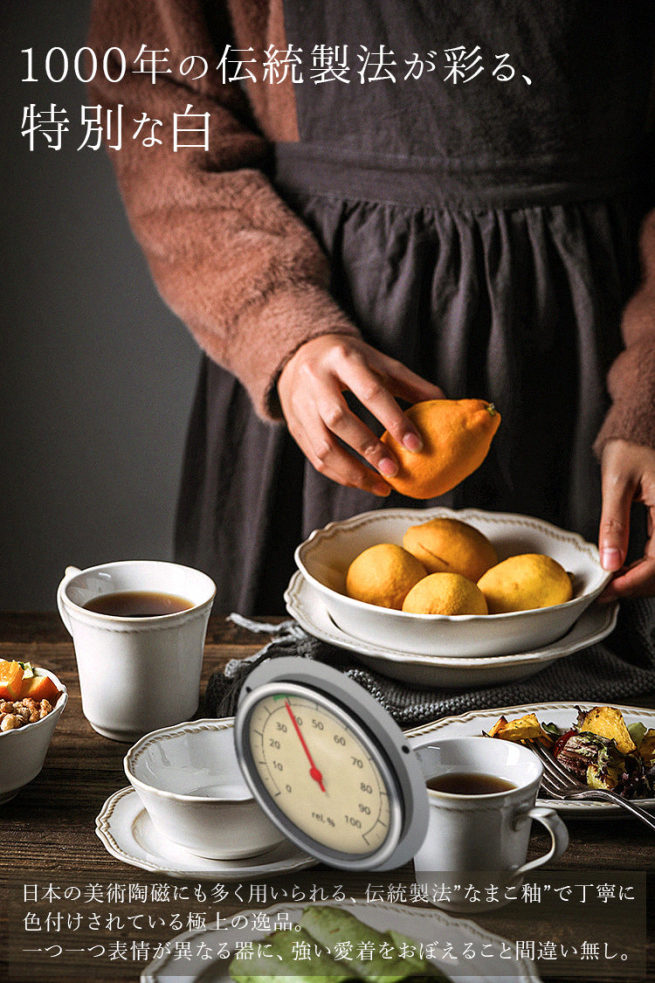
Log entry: {"value": 40, "unit": "%"}
